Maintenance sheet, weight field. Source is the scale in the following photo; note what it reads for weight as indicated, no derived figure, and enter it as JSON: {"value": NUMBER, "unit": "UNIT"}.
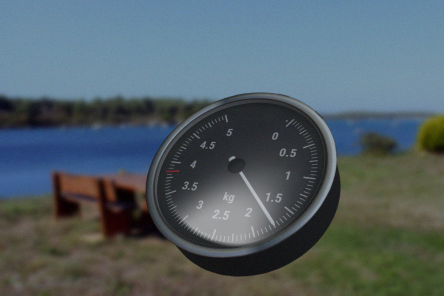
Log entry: {"value": 1.75, "unit": "kg"}
